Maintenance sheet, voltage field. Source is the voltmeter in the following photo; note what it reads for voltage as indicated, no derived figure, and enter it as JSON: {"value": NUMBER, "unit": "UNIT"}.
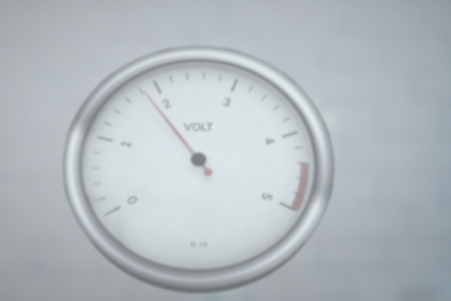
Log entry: {"value": 1.8, "unit": "V"}
